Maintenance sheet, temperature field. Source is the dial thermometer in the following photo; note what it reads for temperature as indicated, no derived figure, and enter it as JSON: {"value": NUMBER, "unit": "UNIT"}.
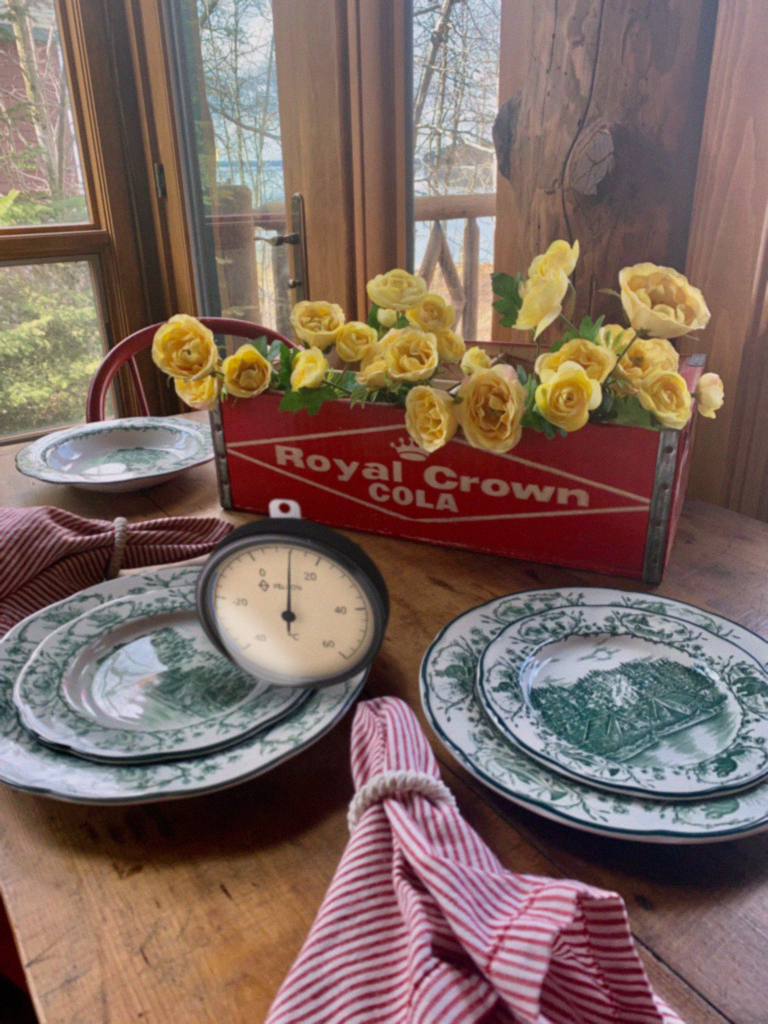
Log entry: {"value": 12, "unit": "°C"}
